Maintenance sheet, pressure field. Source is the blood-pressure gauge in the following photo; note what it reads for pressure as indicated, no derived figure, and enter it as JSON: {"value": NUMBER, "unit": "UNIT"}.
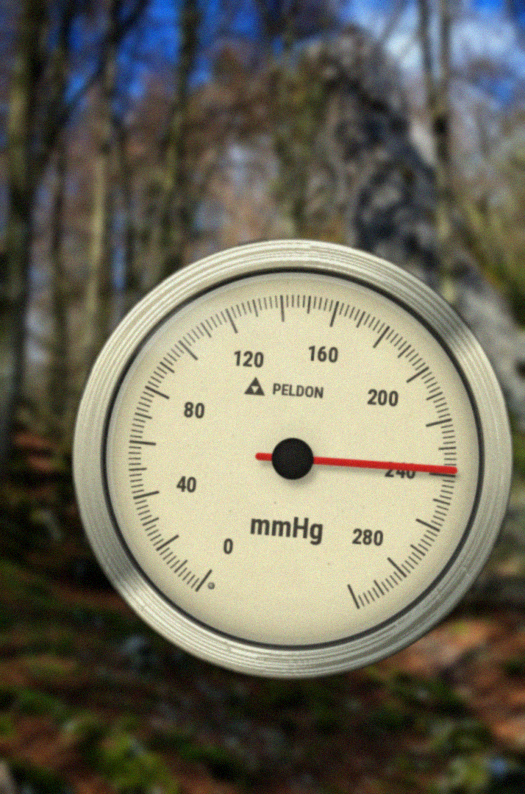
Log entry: {"value": 238, "unit": "mmHg"}
